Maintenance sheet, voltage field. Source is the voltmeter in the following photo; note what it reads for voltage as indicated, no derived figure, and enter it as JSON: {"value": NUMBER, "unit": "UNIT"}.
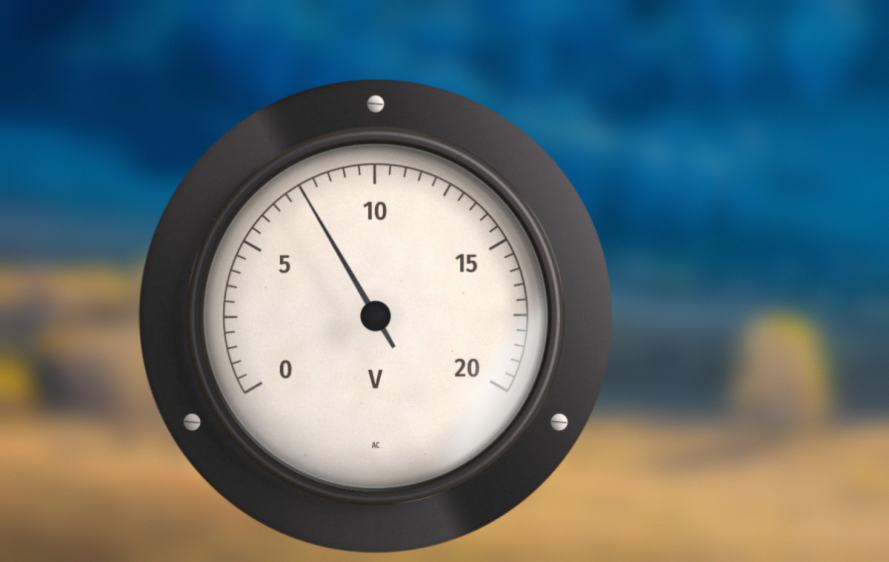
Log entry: {"value": 7.5, "unit": "V"}
